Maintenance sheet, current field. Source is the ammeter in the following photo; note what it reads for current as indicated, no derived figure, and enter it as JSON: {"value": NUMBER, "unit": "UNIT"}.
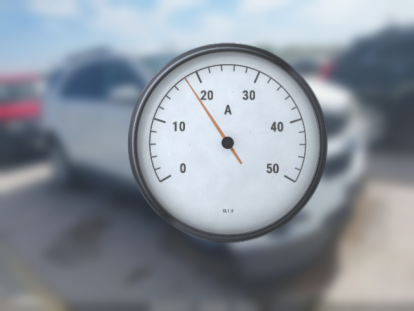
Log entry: {"value": 18, "unit": "A"}
